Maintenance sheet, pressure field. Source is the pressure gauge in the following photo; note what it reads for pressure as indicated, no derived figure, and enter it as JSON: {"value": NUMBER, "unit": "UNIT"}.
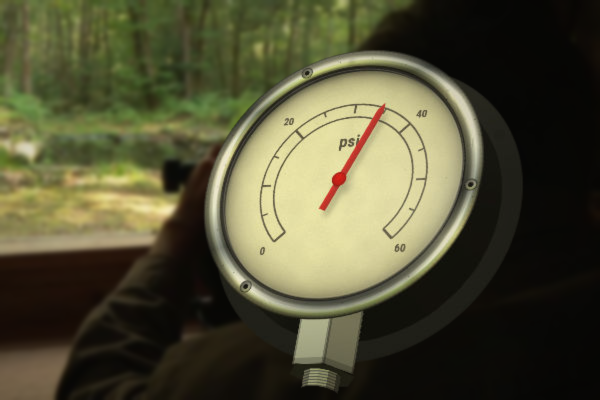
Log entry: {"value": 35, "unit": "psi"}
